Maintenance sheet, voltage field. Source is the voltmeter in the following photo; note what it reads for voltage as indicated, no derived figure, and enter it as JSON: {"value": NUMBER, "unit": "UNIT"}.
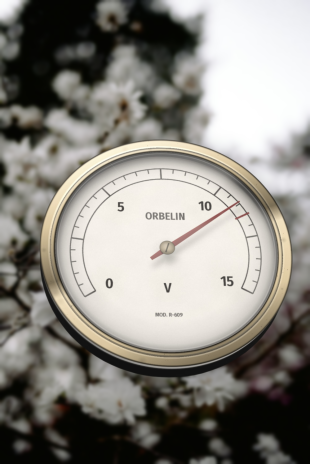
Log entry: {"value": 11, "unit": "V"}
